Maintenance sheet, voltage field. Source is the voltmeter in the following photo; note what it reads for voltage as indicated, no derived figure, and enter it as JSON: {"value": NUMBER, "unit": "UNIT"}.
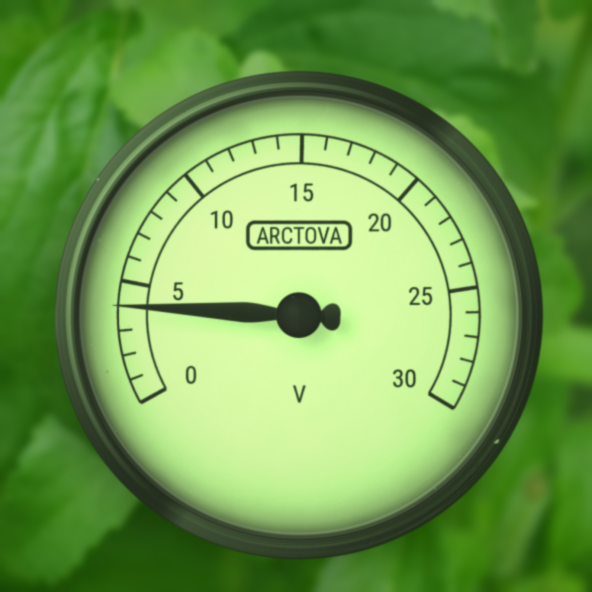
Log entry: {"value": 4, "unit": "V"}
